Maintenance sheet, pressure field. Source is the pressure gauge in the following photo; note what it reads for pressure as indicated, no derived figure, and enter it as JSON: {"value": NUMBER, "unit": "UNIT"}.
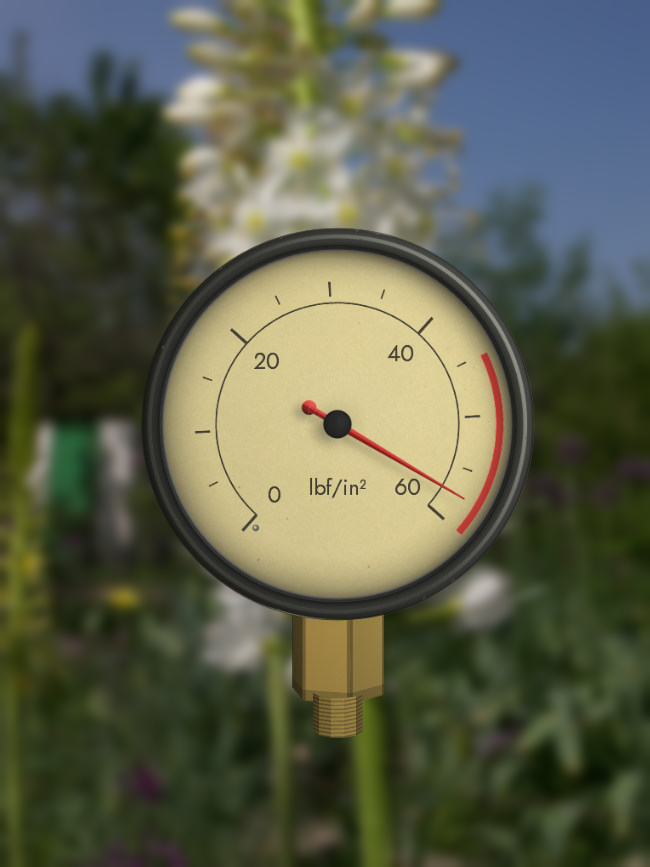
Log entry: {"value": 57.5, "unit": "psi"}
